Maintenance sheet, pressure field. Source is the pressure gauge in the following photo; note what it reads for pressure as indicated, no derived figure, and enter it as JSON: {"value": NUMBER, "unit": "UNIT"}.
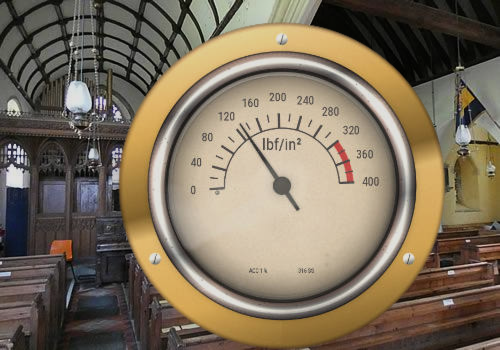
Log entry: {"value": 130, "unit": "psi"}
